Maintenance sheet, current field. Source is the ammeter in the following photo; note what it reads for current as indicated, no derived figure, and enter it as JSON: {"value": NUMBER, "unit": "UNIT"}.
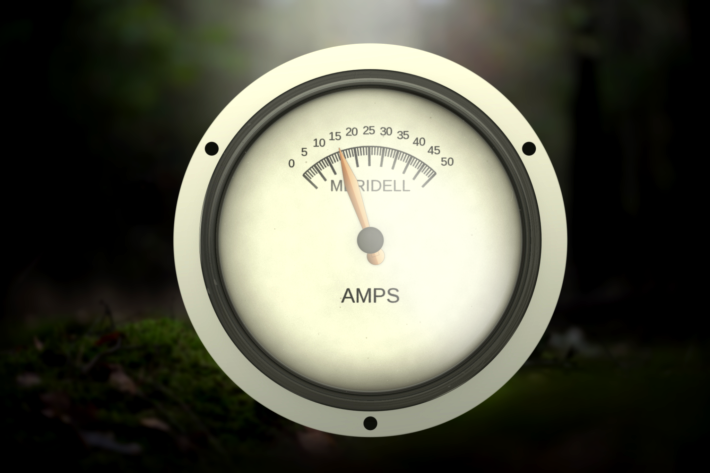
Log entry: {"value": 15, "unit": "A"}
